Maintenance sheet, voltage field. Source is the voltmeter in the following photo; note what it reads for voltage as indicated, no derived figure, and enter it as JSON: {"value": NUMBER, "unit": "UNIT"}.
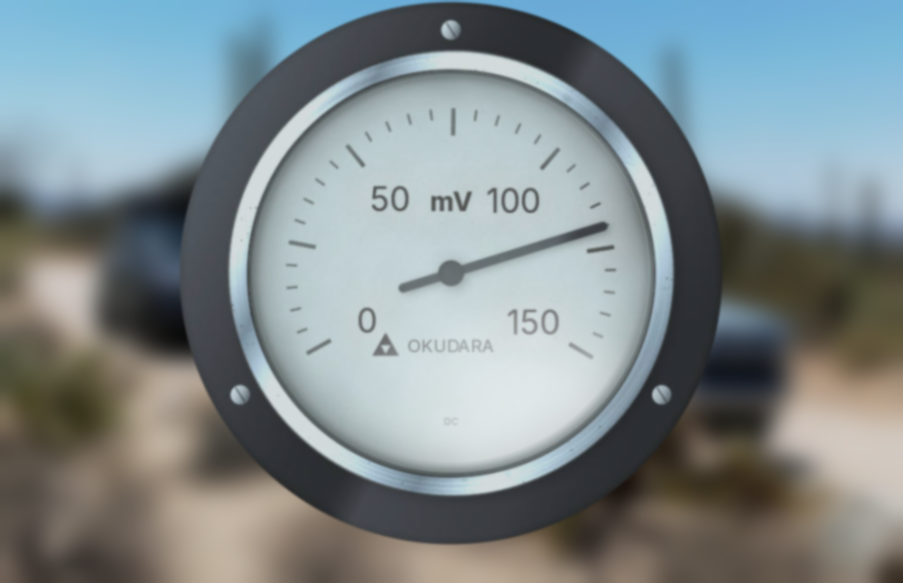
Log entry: {"value": 120, "unit": "mV"}
